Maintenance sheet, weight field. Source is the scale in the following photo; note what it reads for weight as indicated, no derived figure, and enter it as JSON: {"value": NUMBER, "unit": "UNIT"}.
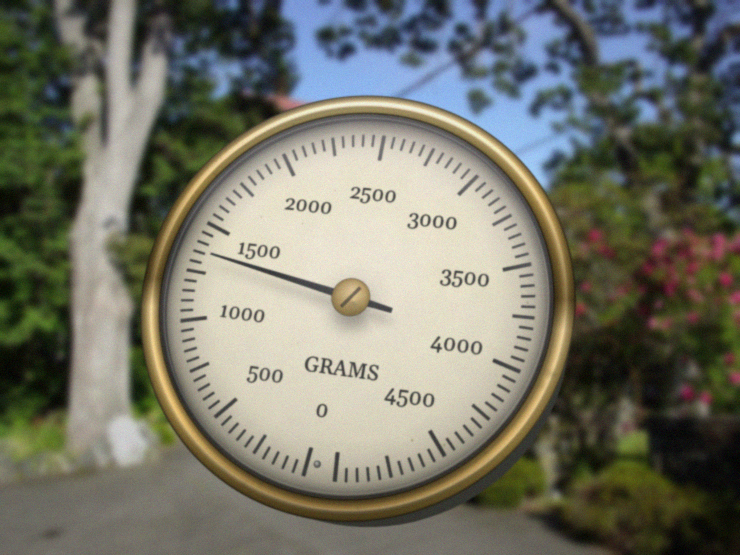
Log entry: {"value": 1350, "unit": "g"}
